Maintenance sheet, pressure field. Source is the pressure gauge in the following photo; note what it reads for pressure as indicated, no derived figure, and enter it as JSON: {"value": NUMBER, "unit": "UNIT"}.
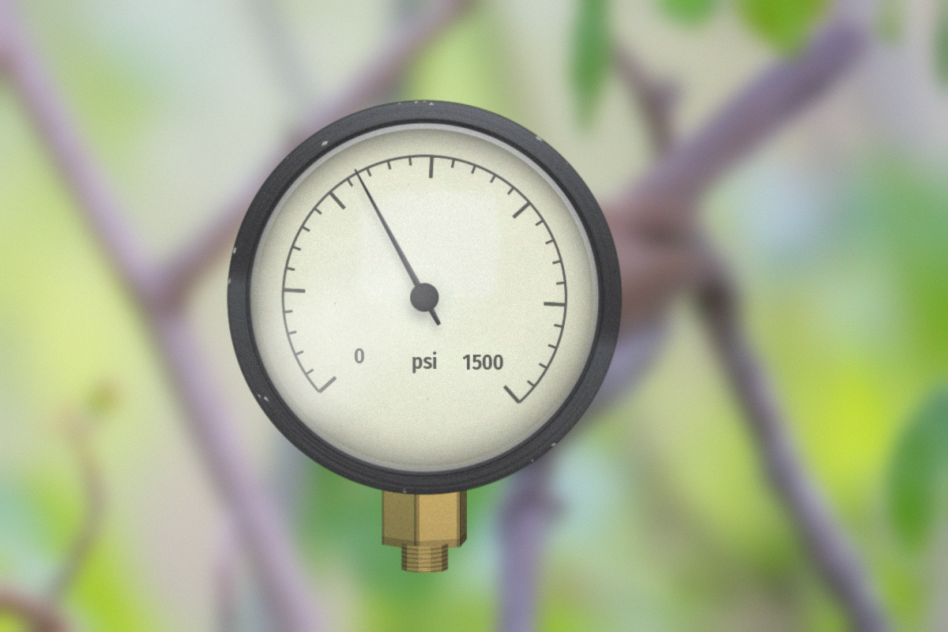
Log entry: {"value": 575, "unit": "psi"}
